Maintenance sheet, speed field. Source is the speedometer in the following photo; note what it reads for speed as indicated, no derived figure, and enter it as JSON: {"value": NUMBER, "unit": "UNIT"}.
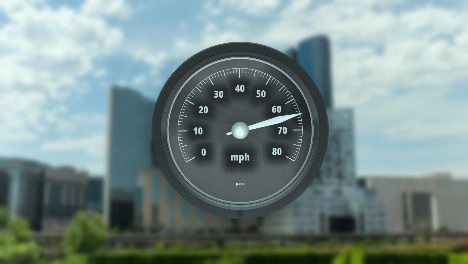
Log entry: {"value": 65, "unit": "mph"}
